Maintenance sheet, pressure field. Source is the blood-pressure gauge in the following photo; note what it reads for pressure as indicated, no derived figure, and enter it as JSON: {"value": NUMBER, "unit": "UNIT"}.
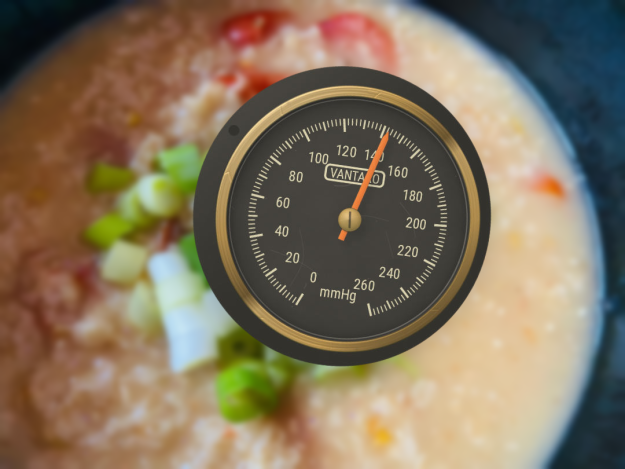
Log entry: {"value": 142, "unit": "mmHg"}
